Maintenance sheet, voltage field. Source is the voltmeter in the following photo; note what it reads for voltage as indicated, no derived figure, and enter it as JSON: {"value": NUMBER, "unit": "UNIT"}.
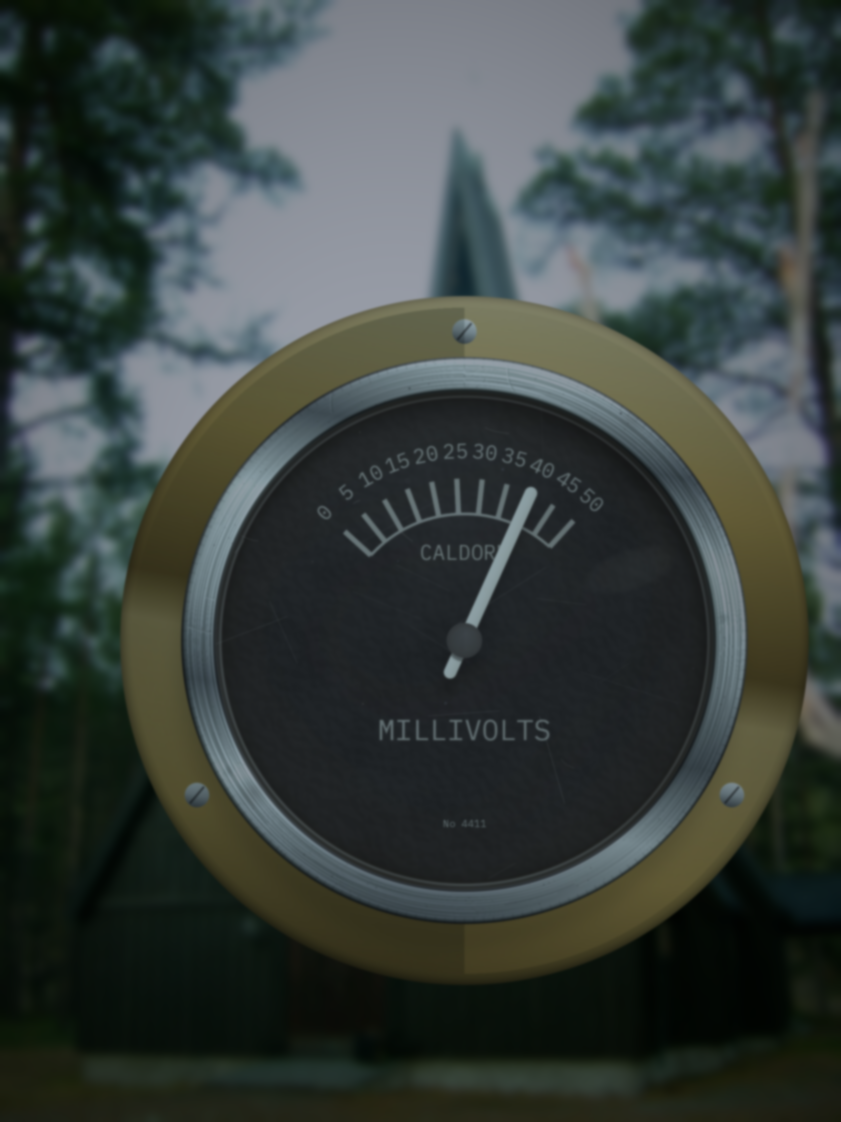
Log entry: {"value": 40, "unit": "mV"}
